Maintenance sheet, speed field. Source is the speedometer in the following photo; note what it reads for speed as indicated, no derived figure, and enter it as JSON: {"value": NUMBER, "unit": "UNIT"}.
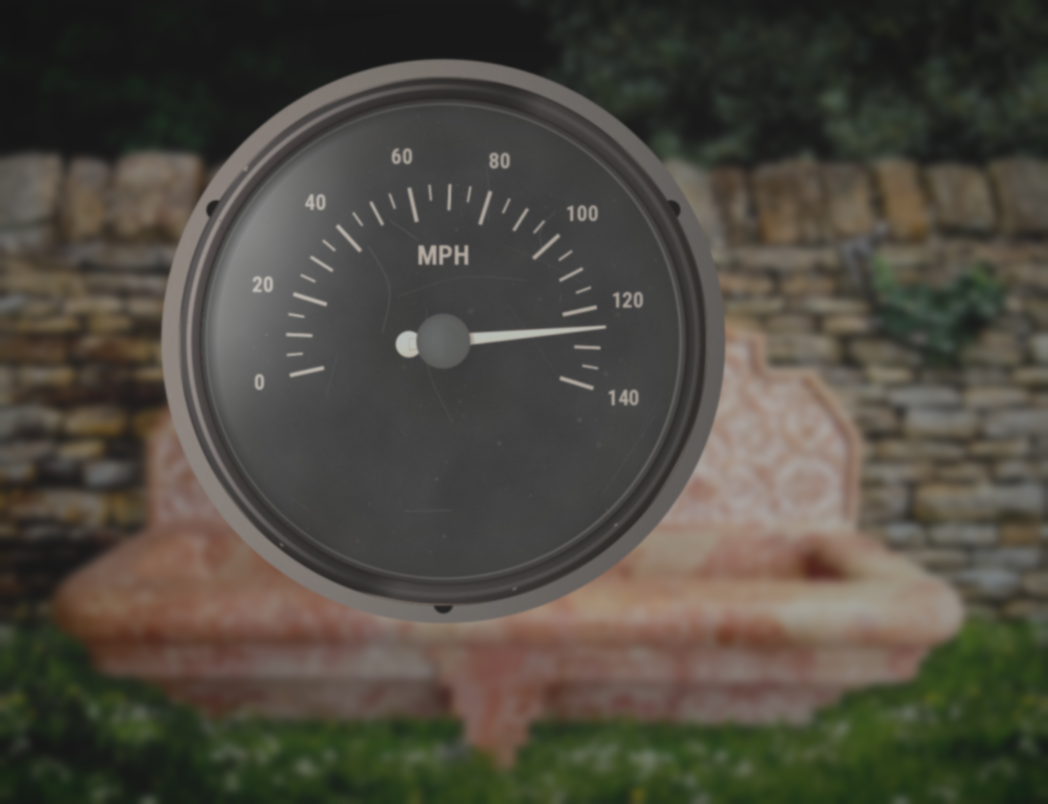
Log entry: {"value": 125, "unit": "mph"}
